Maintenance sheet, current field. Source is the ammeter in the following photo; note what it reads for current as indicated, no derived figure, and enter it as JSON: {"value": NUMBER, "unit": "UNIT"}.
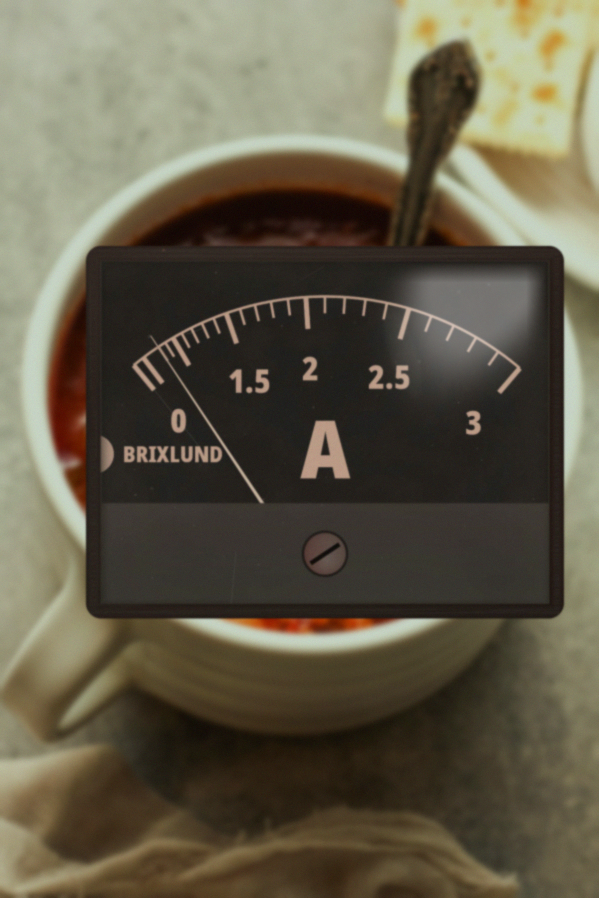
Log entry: {"value": 0.8, "unit": "A"}
